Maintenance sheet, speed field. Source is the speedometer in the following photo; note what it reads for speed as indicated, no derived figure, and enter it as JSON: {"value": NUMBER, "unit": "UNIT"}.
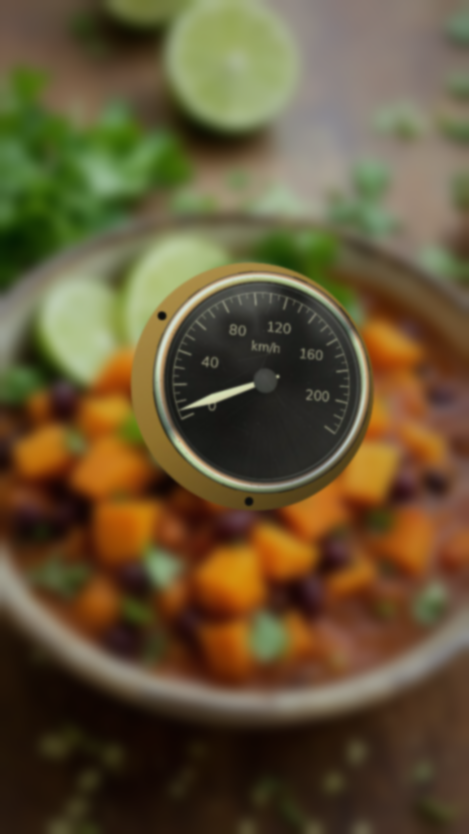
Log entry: {"value": 5, "unit": "km/h"}
